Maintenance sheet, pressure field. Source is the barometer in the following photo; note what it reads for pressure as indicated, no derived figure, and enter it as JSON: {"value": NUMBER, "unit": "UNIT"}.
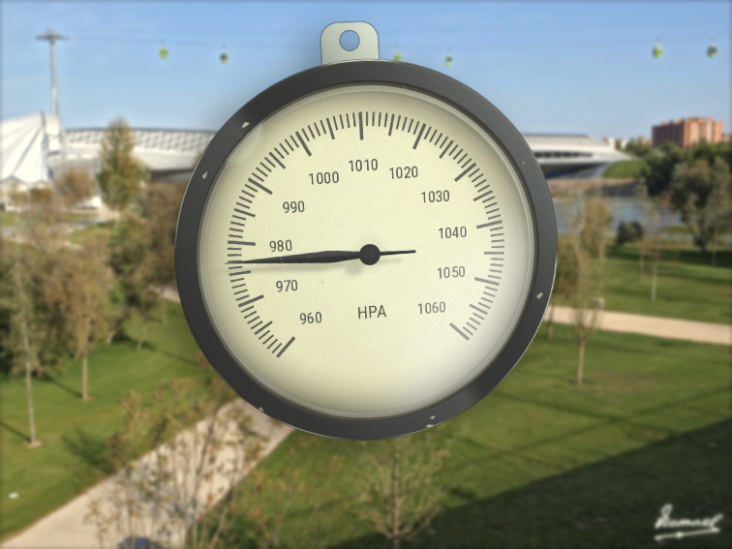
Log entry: {"value": 977, "unit": "hPa"}
